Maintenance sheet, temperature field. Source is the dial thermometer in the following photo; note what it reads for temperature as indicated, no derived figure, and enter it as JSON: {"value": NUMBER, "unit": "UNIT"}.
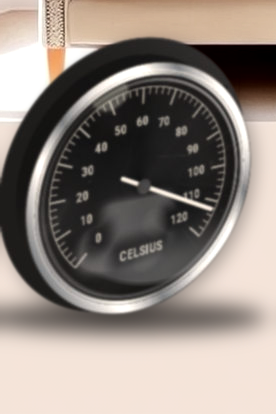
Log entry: {"value": 112, "unit": "°C"}
